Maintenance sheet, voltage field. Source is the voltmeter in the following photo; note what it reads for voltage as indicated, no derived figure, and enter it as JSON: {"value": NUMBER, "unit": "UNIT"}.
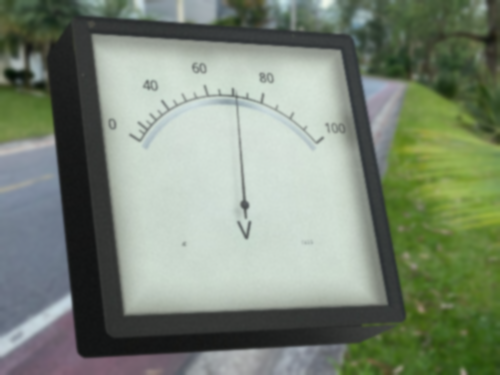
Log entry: {"value": 70, "unit": "V"}
